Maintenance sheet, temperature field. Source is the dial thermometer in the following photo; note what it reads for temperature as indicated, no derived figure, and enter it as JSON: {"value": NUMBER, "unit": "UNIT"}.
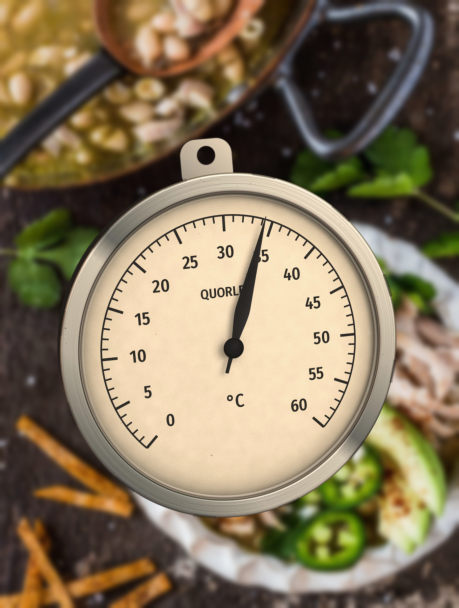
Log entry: {"value": 34, "unit": "°C"}
